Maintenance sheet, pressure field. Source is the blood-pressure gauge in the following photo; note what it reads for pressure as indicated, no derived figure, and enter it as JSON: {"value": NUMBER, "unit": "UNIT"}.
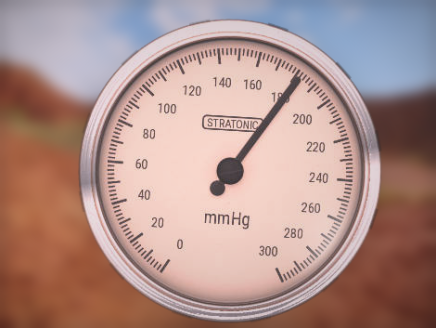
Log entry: {"value": 182, "unit": "mmHg"}
